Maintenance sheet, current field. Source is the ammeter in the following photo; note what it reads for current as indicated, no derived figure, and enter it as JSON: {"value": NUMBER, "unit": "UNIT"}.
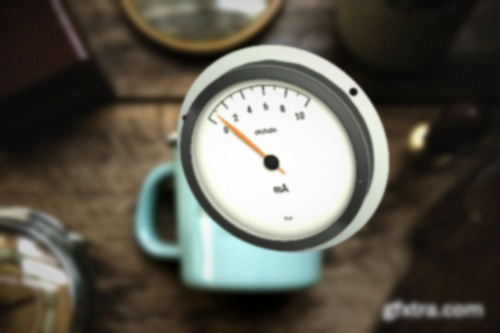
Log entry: {"value": 1, "unit": "mA"}
